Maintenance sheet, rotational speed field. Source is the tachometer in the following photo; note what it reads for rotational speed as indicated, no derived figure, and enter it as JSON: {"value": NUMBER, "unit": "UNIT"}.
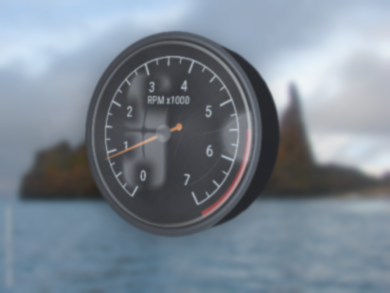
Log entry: {"value": 875, "unit": "rpm"}
